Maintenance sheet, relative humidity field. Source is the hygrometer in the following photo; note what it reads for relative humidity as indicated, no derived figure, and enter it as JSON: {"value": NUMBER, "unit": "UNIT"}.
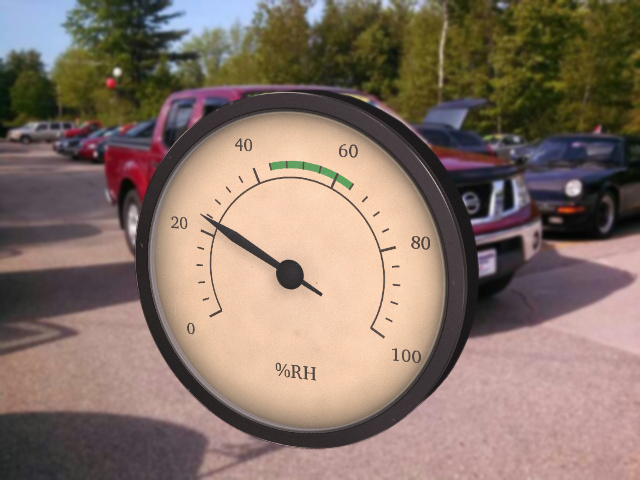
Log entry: {"value": 24, "unit": "%"}
